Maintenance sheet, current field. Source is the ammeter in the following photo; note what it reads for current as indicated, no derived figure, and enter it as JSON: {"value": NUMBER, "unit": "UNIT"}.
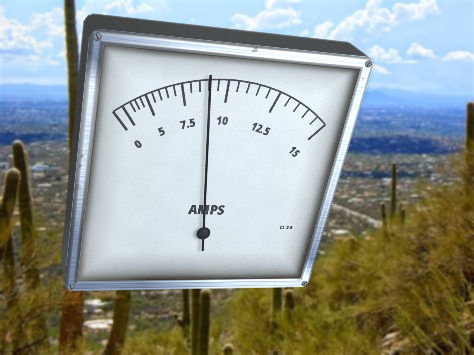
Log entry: {"value": 9, "unit": "A"}
